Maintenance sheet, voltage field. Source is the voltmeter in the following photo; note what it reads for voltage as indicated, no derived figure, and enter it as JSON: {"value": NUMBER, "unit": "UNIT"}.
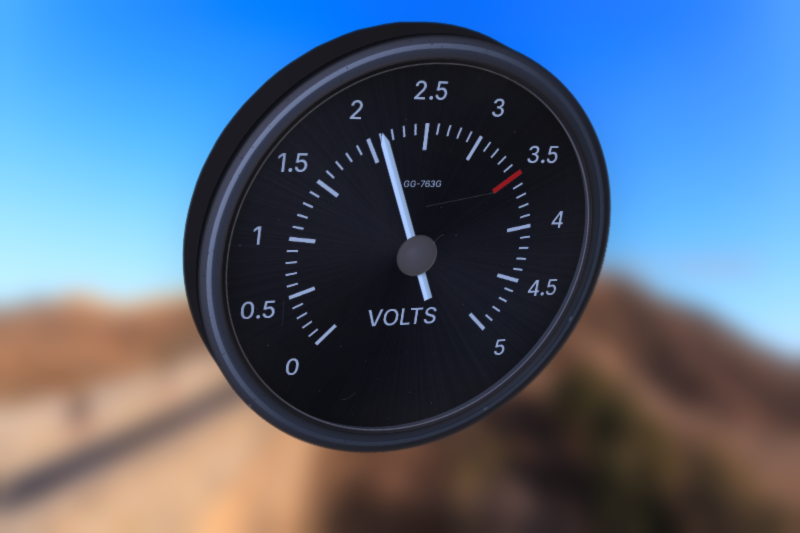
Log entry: {"value": 2.1, "unit": "V"}
